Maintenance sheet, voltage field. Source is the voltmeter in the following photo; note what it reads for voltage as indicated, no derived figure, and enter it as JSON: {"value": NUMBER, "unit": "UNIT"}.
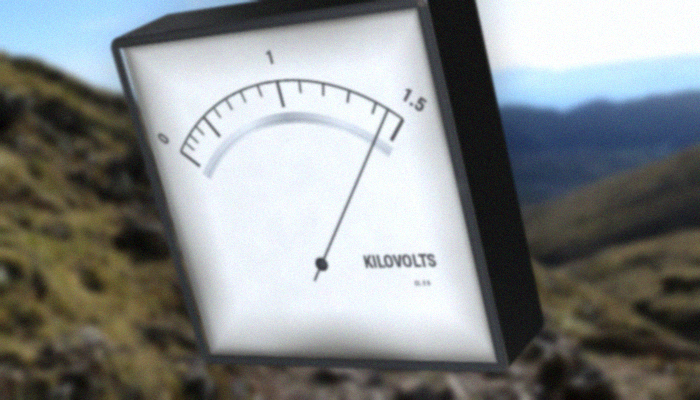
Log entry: {"value": 1.45, "unit": "kV"}
